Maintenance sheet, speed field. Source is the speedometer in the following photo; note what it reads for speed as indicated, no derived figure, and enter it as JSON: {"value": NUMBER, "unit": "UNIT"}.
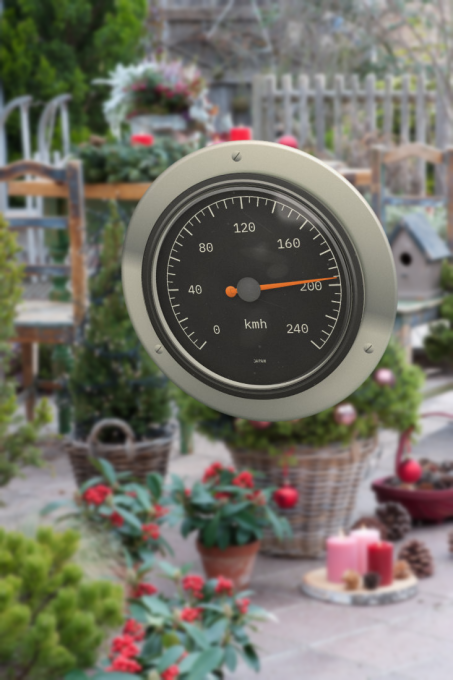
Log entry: {"value": 195, "unit": "km/h"}
